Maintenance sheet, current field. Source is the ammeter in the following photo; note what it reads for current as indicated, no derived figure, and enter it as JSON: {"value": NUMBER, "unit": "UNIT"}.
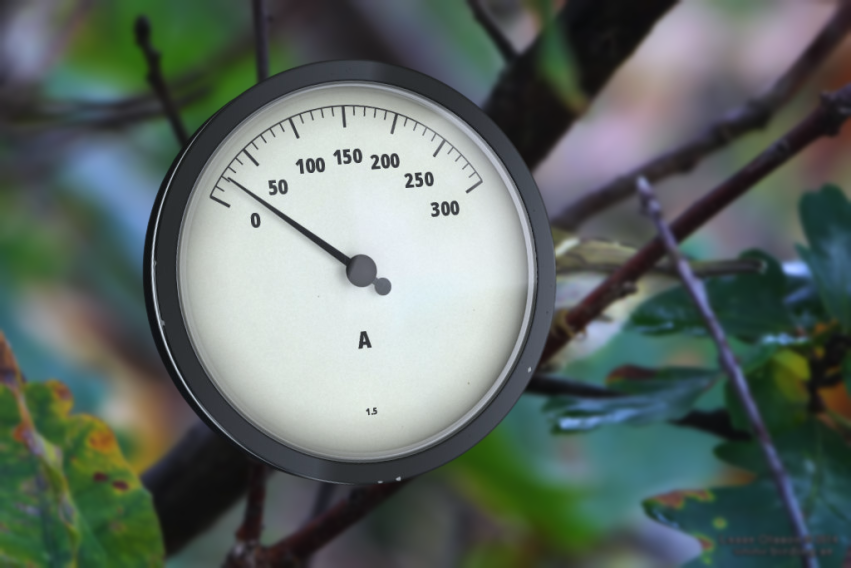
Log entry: {"value": 20, "unit": "A"}
